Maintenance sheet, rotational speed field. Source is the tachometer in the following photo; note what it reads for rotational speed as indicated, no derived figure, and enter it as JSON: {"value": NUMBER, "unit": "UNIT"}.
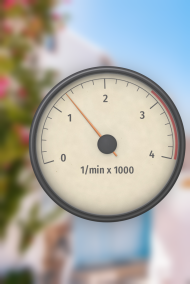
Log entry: {"value": 1300, "unit": "rpm"}
